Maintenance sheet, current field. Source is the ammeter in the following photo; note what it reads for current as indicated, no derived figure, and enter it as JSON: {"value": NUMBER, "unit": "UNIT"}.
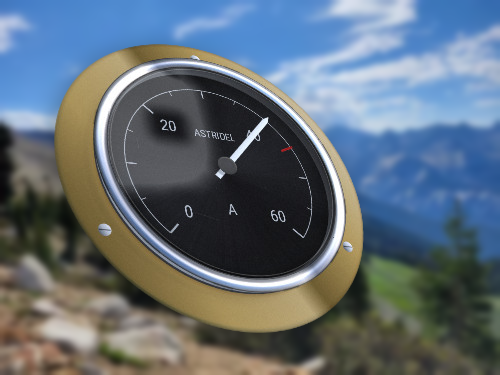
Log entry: {"value": 40, "unit": "A"}
